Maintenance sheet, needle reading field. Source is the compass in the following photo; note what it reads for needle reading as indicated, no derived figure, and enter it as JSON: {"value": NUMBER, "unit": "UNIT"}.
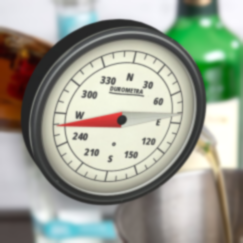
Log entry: {"value": 260, "unit": "°"}
